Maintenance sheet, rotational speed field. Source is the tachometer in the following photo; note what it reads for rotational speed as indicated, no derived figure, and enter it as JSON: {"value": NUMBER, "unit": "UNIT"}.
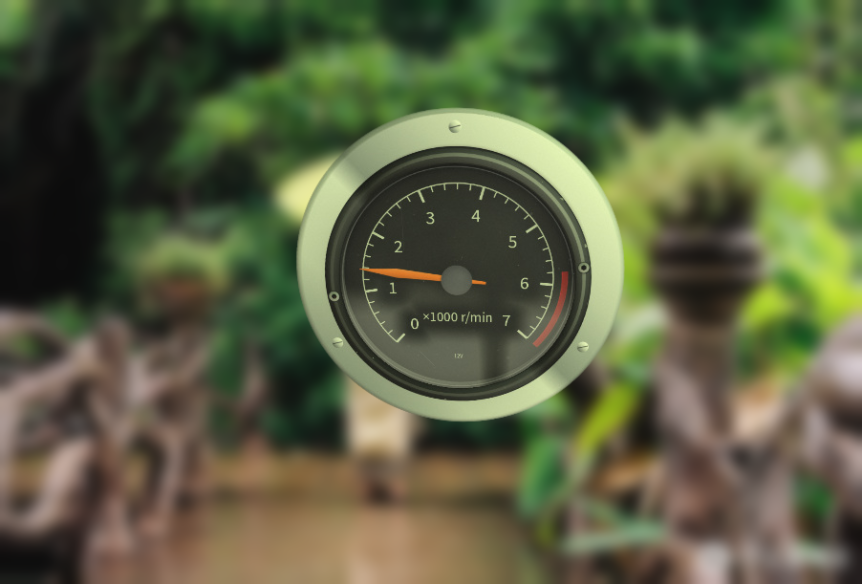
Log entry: {"value": 1400, "unit": "rpm"}
